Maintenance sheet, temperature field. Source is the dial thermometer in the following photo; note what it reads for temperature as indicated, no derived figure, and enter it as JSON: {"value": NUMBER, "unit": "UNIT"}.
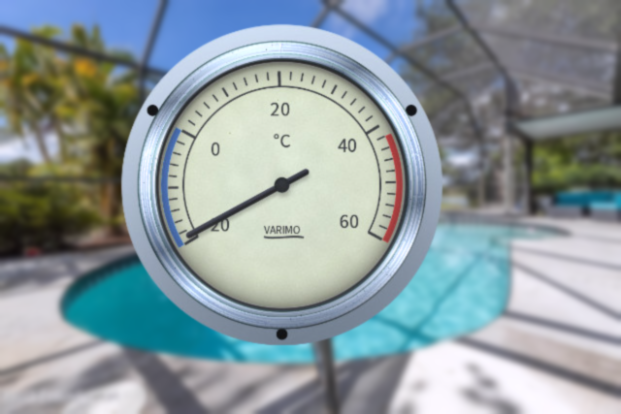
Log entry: {"value": -19, "unit": "°C"}
